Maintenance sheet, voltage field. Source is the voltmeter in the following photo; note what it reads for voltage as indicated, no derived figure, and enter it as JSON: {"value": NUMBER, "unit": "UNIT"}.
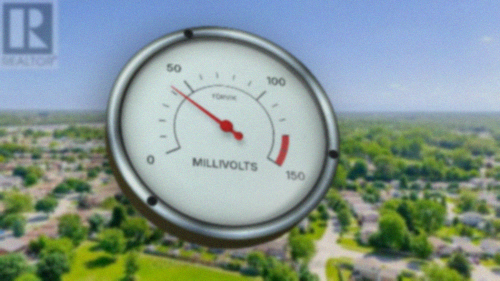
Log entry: {"value": 40, "unit": "mV"}
